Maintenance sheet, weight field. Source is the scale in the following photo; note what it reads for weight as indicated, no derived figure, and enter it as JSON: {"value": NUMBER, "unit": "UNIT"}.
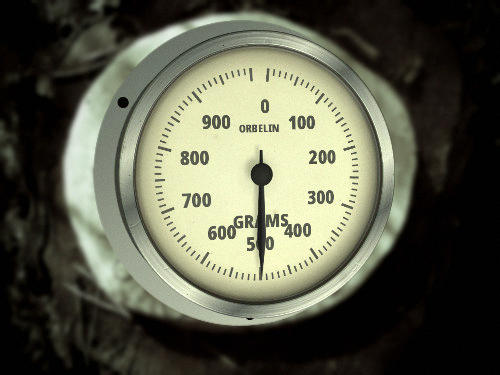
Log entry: {"value": 500, "unit": "g"}
